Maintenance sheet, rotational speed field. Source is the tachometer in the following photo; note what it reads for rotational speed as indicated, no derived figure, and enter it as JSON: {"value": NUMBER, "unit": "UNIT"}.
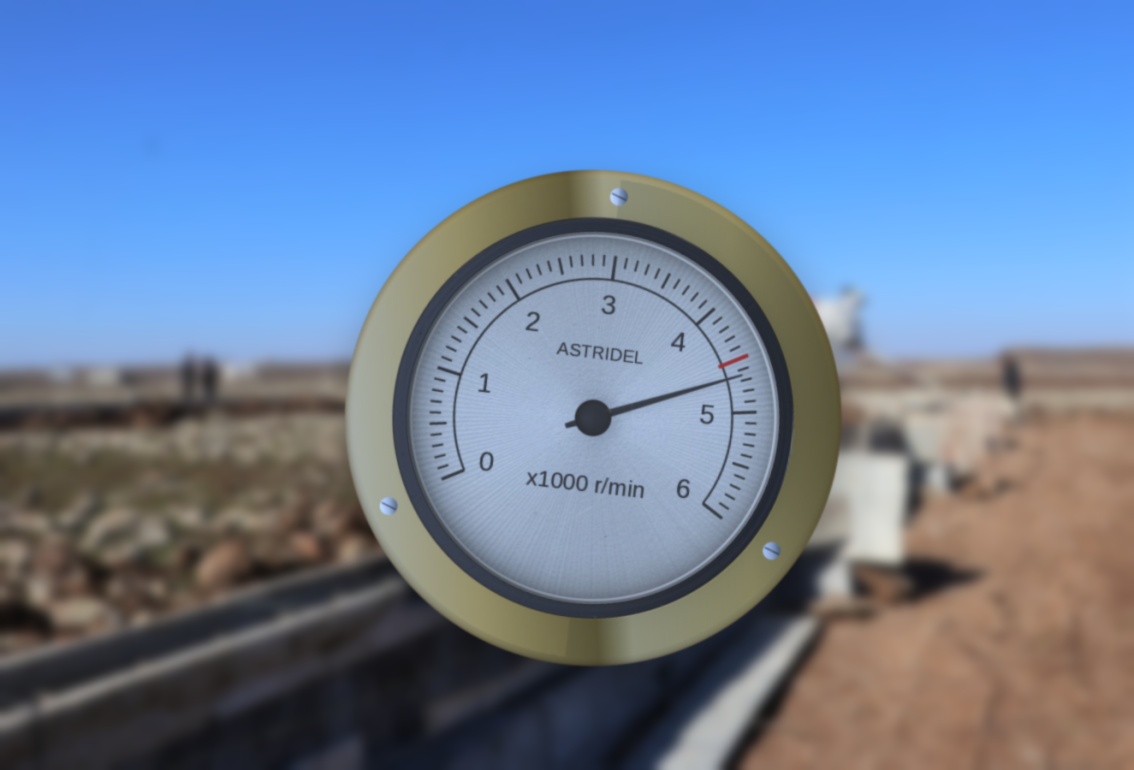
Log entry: {"value": 4650, "unit": "rpm"}
